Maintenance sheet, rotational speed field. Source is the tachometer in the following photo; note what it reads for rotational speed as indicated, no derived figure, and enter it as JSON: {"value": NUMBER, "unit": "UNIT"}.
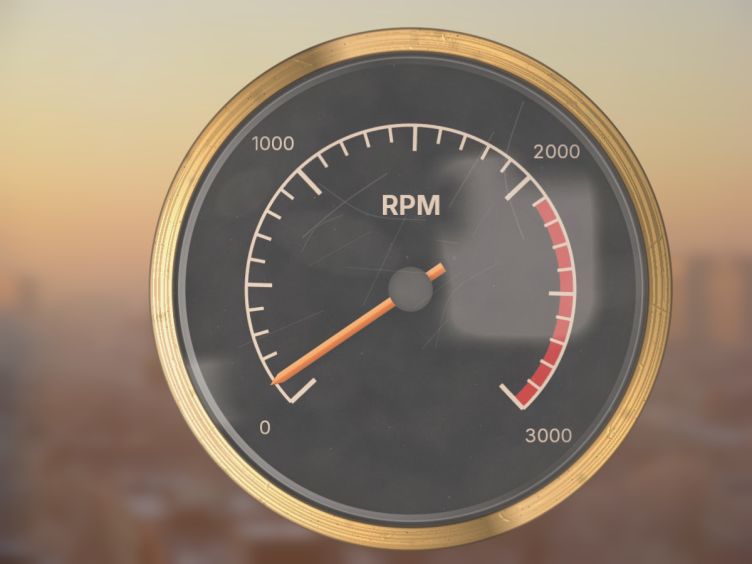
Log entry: {"value": 100, "unit": "rpm"}
